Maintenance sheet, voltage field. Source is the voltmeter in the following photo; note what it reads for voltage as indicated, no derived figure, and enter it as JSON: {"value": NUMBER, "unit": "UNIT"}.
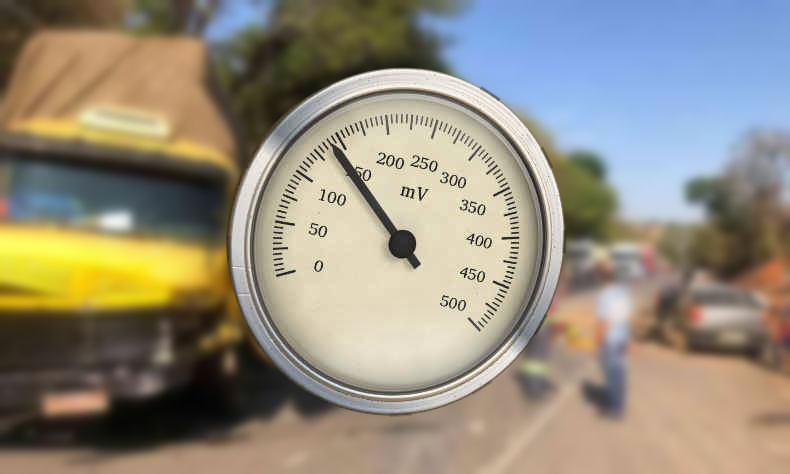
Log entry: {"value": 140, "unit": "mV"}
